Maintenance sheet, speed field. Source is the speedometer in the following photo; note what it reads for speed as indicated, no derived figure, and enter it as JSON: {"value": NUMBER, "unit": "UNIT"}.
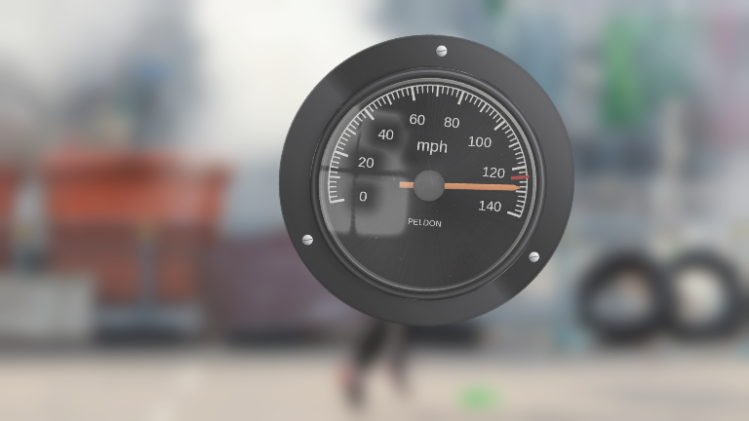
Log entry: {"value": 128, "unit": "mph"}
